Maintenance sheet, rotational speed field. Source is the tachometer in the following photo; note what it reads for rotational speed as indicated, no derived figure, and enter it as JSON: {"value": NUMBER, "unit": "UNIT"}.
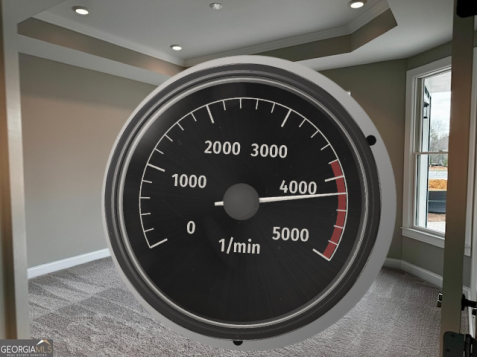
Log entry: {"value": 4200, "unit": "rpm"}
